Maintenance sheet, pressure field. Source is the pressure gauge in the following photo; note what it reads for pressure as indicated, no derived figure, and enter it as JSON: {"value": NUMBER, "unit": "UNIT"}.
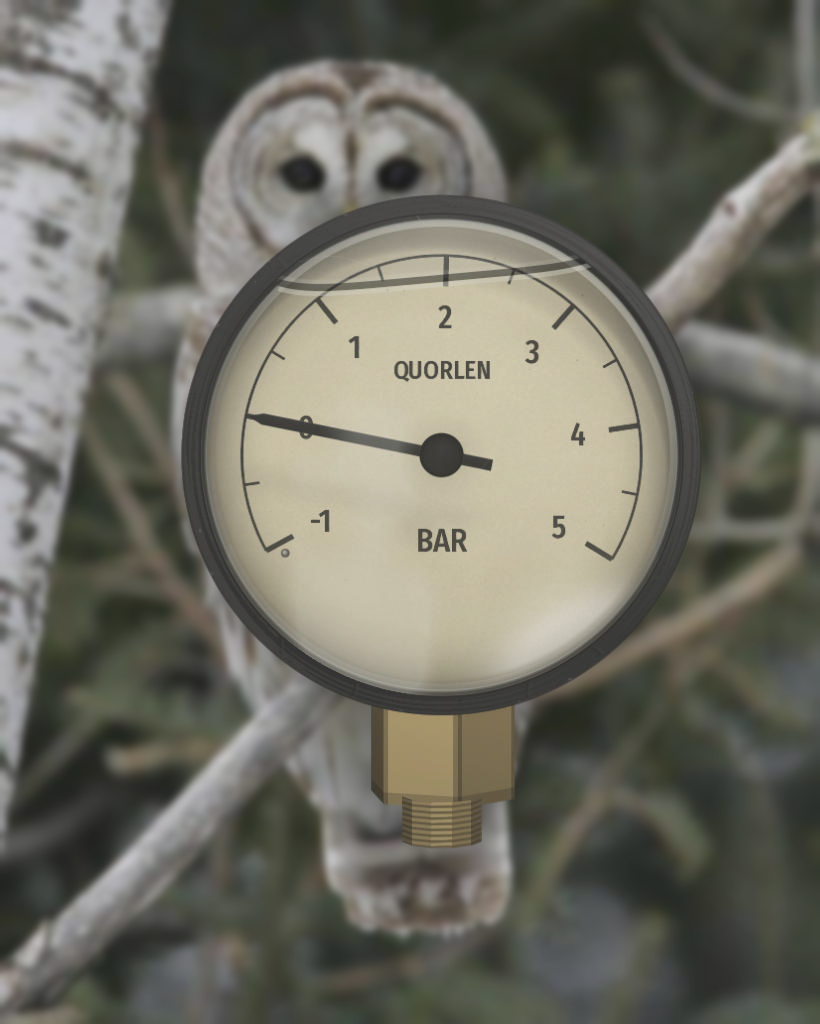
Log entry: {"value": 0, "unit": "bar"}
